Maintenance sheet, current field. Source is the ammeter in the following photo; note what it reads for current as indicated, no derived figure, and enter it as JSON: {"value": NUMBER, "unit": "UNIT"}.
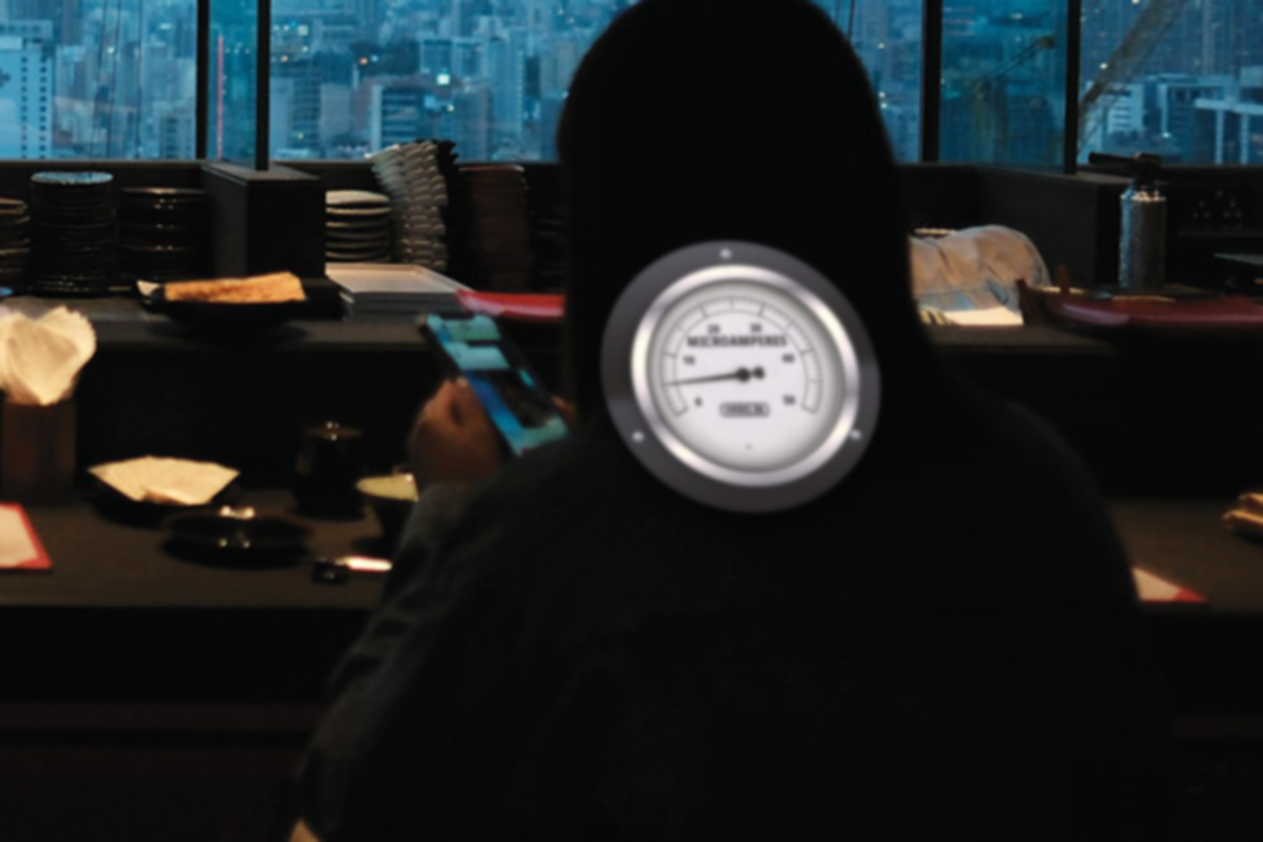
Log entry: {"value": 5, "unit": "µA"}
